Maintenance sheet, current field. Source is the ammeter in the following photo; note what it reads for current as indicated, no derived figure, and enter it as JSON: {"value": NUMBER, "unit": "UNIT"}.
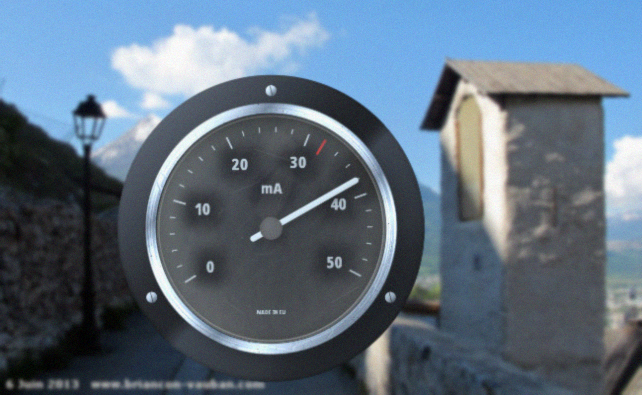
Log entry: {"value": 38, "unit": "mA"}
